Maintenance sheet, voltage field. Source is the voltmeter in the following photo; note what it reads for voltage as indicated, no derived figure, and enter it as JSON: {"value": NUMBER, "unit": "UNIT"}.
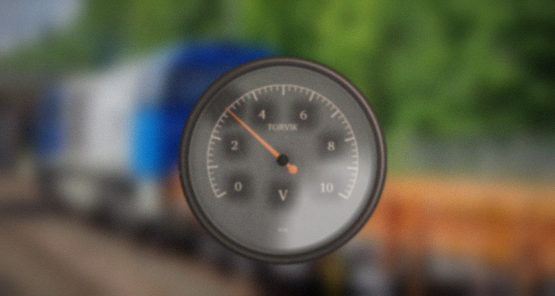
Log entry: {"value": 3, "unit": "V"}
